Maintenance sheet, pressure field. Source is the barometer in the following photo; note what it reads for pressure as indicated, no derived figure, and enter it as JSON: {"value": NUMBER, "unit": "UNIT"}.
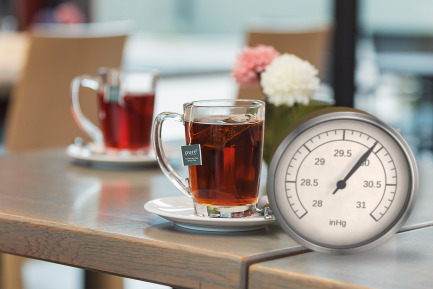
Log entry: {"value": 29.9, "unit": "inHg"}
